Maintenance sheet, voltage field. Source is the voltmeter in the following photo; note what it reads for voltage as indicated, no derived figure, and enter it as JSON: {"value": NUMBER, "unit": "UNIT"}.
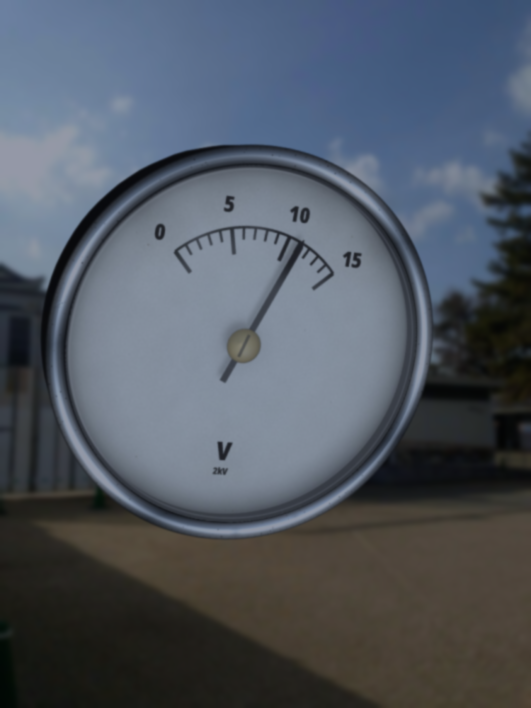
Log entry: {"value": 11, "unit": "V"}
